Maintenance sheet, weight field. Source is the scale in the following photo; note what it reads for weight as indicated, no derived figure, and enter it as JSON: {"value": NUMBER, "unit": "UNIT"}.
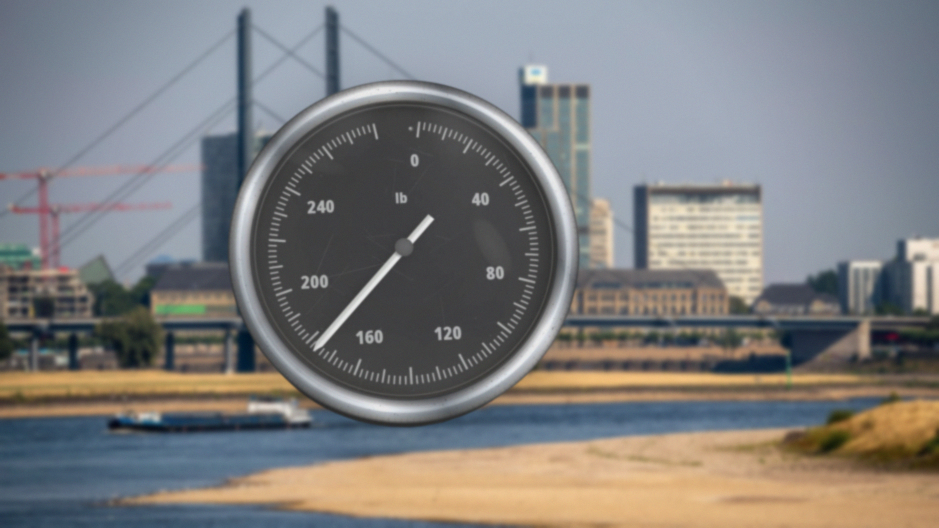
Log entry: {"value": 176, "unit": "lb"}
